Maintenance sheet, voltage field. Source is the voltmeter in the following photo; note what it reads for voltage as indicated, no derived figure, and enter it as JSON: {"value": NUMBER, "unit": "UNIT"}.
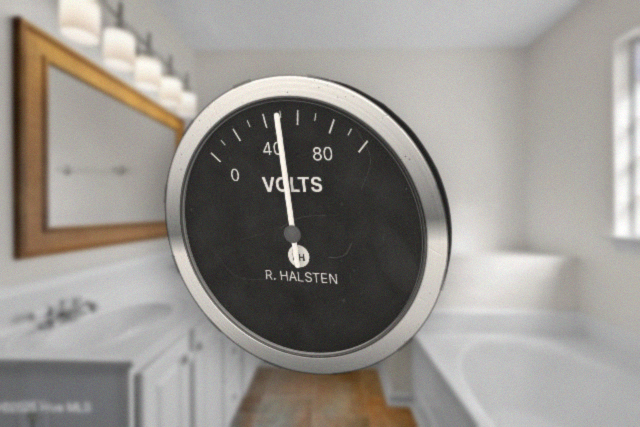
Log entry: {"value": 50, "unit": "V"}
